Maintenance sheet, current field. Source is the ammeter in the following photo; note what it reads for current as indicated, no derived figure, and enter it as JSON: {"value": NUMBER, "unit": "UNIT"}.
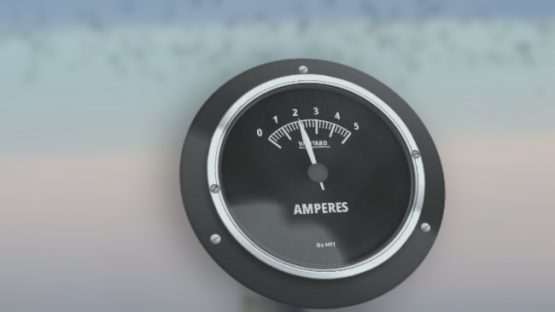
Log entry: {"value": 2, "unit": "A"}
